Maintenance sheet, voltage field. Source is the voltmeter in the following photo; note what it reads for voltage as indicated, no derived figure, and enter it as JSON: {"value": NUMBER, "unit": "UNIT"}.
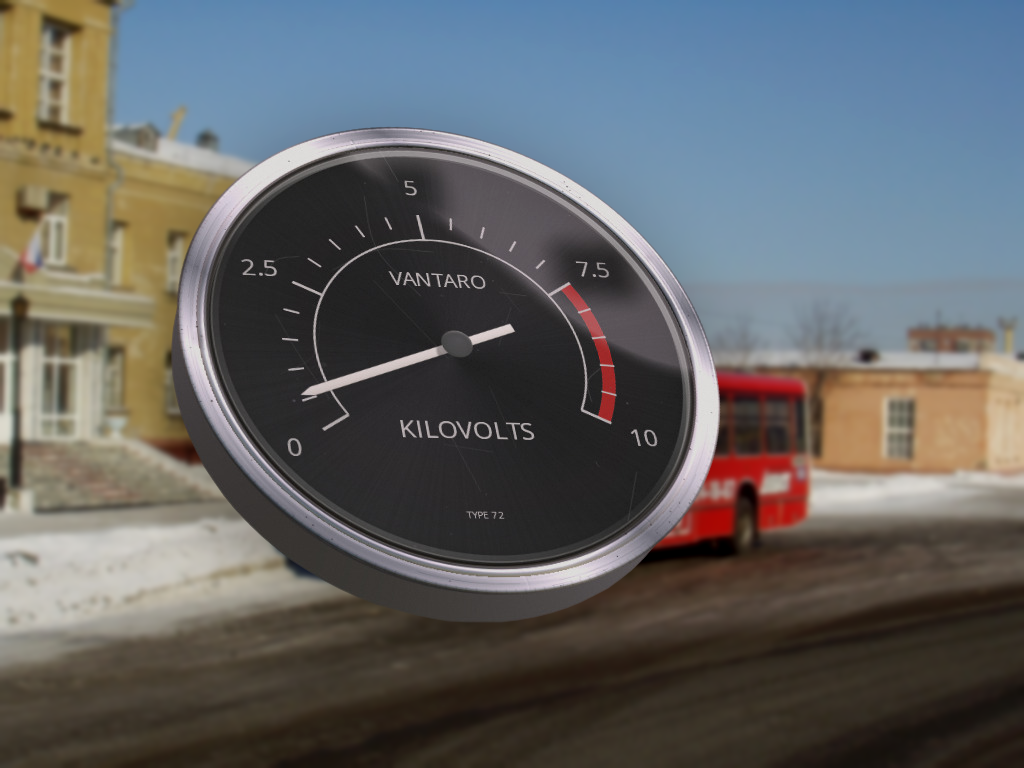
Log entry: {"value": 0.5, "unit": "kV"}
